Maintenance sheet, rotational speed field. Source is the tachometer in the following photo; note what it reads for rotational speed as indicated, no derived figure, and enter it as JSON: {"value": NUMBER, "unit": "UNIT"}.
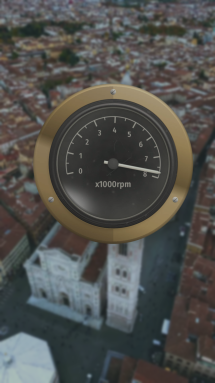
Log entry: {"value": 7750, "unit": "rpm"}
